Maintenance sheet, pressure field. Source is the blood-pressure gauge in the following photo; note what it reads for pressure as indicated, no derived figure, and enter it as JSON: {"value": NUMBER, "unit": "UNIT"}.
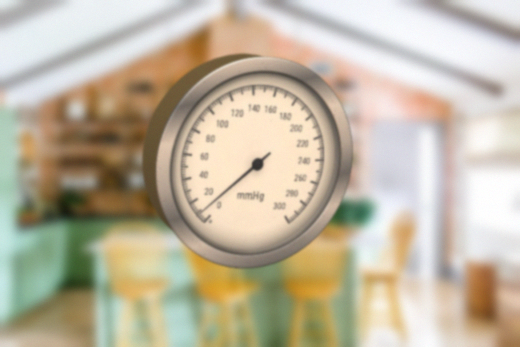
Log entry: {"value": 10, "unit": "mmHg"}
